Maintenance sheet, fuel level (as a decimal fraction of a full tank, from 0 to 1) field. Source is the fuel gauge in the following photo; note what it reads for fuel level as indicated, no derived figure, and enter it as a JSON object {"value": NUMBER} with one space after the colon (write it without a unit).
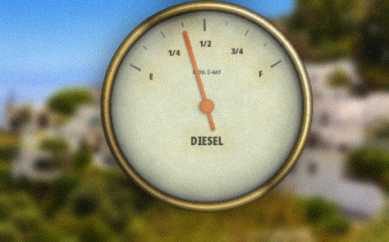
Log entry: {"value": 0.375}
